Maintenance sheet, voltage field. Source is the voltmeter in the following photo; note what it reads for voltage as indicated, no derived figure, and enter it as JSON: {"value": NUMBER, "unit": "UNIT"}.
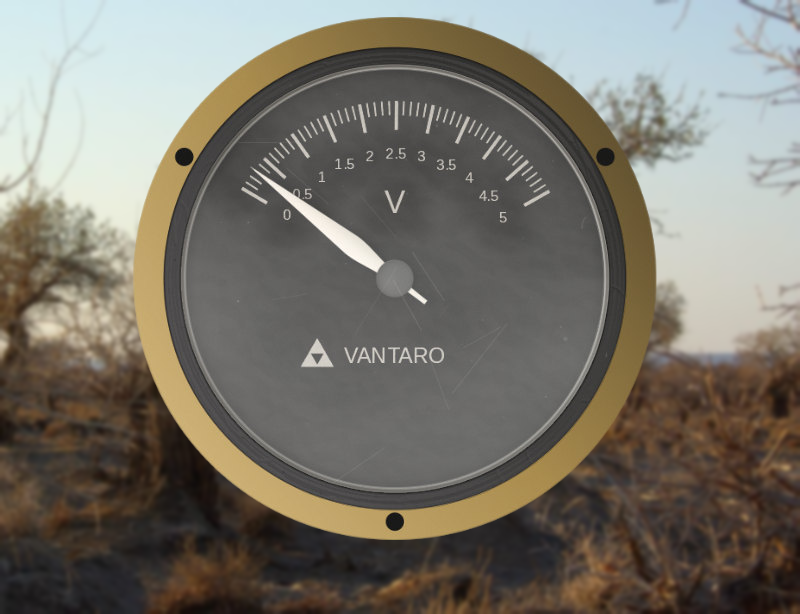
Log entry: {"value": 0.3, "unit": "V"}
